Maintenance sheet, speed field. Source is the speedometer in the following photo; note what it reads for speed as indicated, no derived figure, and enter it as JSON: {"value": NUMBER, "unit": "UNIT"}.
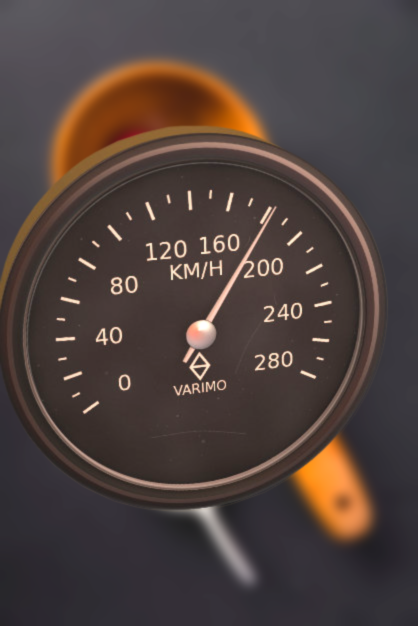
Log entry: {"value": 180, "unit": "km/h"}
